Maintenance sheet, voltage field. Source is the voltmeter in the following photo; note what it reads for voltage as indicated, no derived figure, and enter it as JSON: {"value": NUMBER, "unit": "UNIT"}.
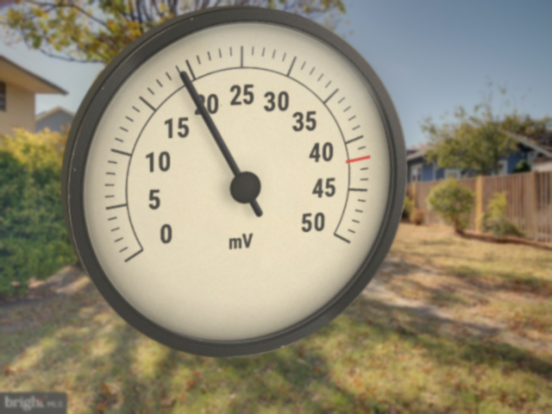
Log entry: {"value": 19, "unit": "mV"}
